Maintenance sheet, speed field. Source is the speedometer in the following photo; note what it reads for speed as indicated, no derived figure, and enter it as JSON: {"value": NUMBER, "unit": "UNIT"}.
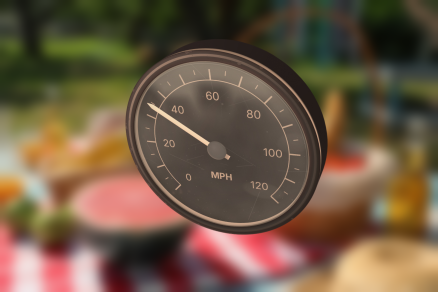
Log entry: {"value": 35, "unit": "mph"}
